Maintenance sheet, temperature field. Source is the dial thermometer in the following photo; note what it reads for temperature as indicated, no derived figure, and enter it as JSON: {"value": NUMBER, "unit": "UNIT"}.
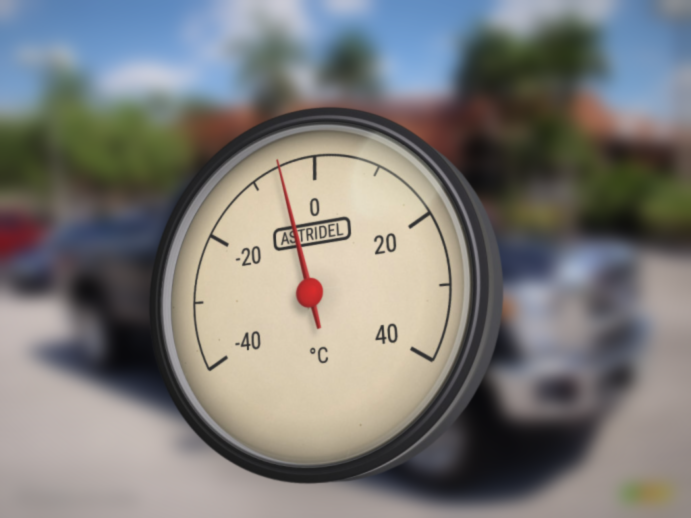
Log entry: {"value": -5, "unit": "°C"}
